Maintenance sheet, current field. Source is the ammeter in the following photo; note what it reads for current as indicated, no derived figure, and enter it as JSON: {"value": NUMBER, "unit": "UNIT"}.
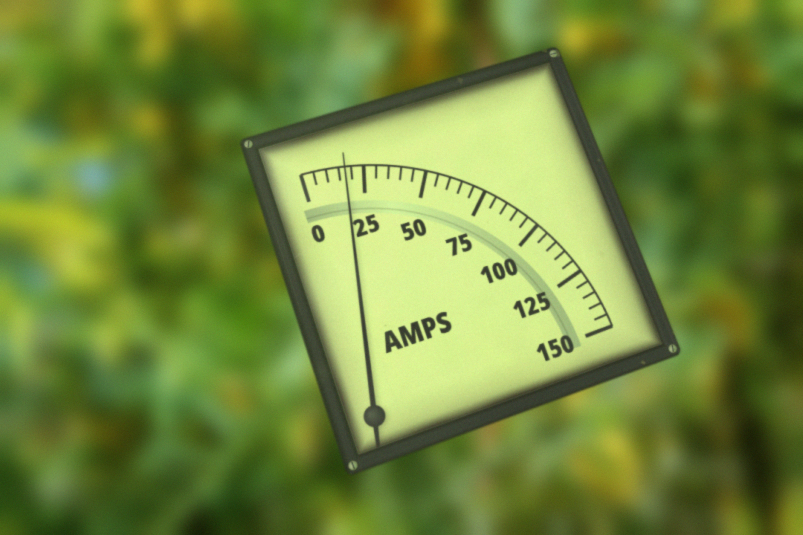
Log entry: {"value": 17.5, "unit": "A"}
